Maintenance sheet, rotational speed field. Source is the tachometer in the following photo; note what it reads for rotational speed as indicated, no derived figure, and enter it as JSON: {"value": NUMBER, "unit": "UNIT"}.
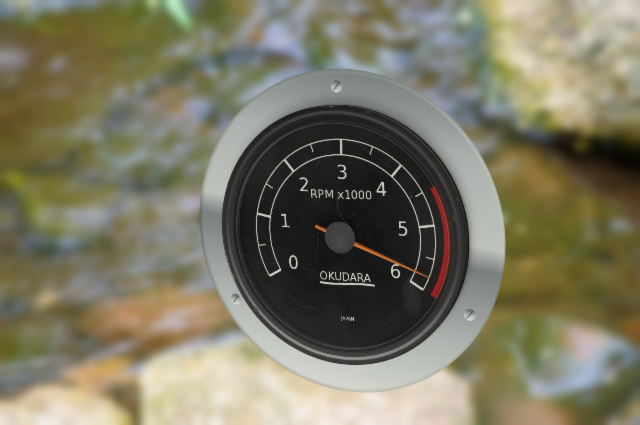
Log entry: {"value": 5750, "unit": "rpm"}
